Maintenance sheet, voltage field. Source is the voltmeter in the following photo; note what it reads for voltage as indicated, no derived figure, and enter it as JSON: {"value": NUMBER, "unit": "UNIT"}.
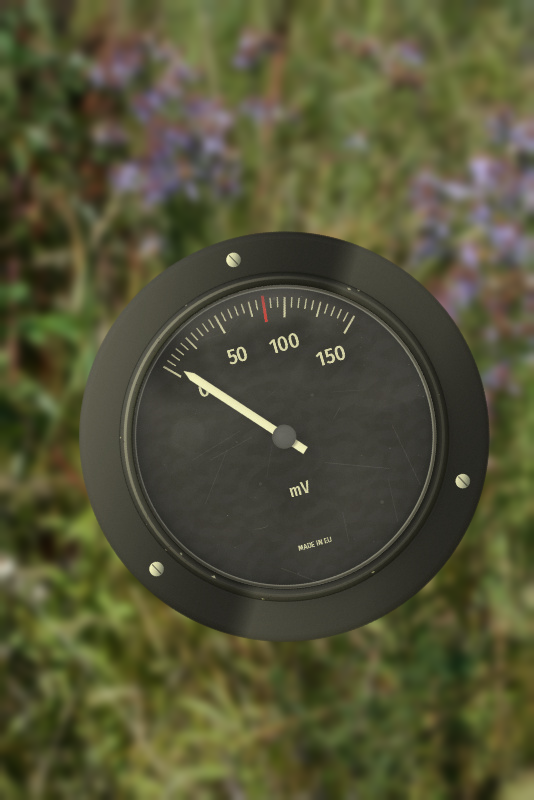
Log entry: {"value": 5, "unit": "mV"}
